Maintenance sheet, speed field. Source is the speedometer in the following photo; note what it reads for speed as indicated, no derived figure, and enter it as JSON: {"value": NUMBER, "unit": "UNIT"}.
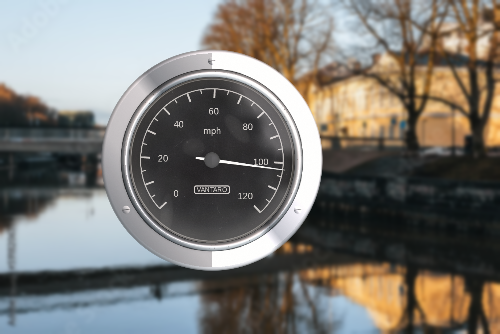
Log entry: {"value": 102.5, "unit": "mph"}
